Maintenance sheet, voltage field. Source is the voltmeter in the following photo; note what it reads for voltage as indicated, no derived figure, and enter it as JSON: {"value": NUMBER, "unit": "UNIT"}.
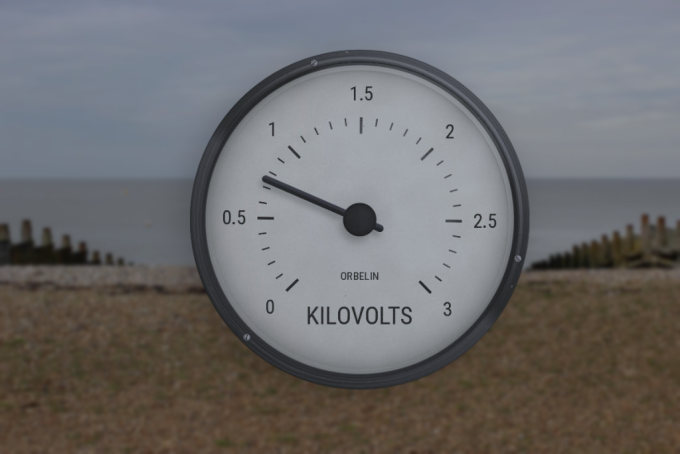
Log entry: {"value": 0.75, "unit": "kV"}
